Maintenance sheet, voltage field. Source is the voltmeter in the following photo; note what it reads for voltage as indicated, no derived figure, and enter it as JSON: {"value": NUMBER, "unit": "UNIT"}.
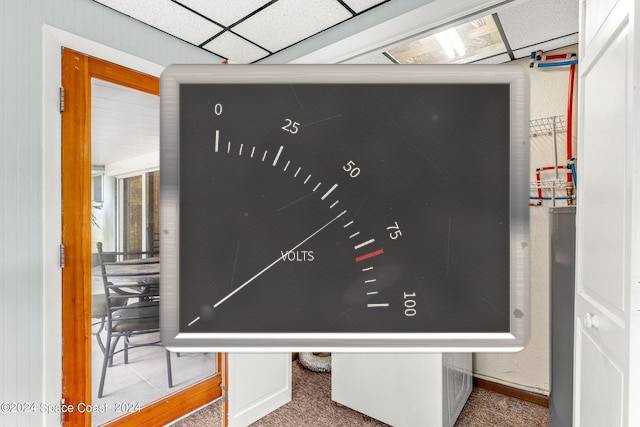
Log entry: {"value": 60, "unit": "V"}
